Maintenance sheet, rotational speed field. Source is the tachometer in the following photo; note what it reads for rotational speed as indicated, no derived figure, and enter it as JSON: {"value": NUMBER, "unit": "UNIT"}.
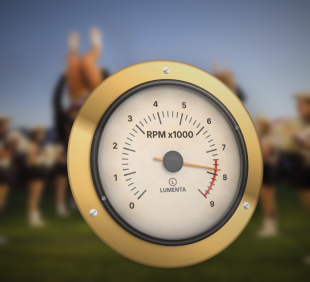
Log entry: {"value": 7800, "unit": "rpm"}
